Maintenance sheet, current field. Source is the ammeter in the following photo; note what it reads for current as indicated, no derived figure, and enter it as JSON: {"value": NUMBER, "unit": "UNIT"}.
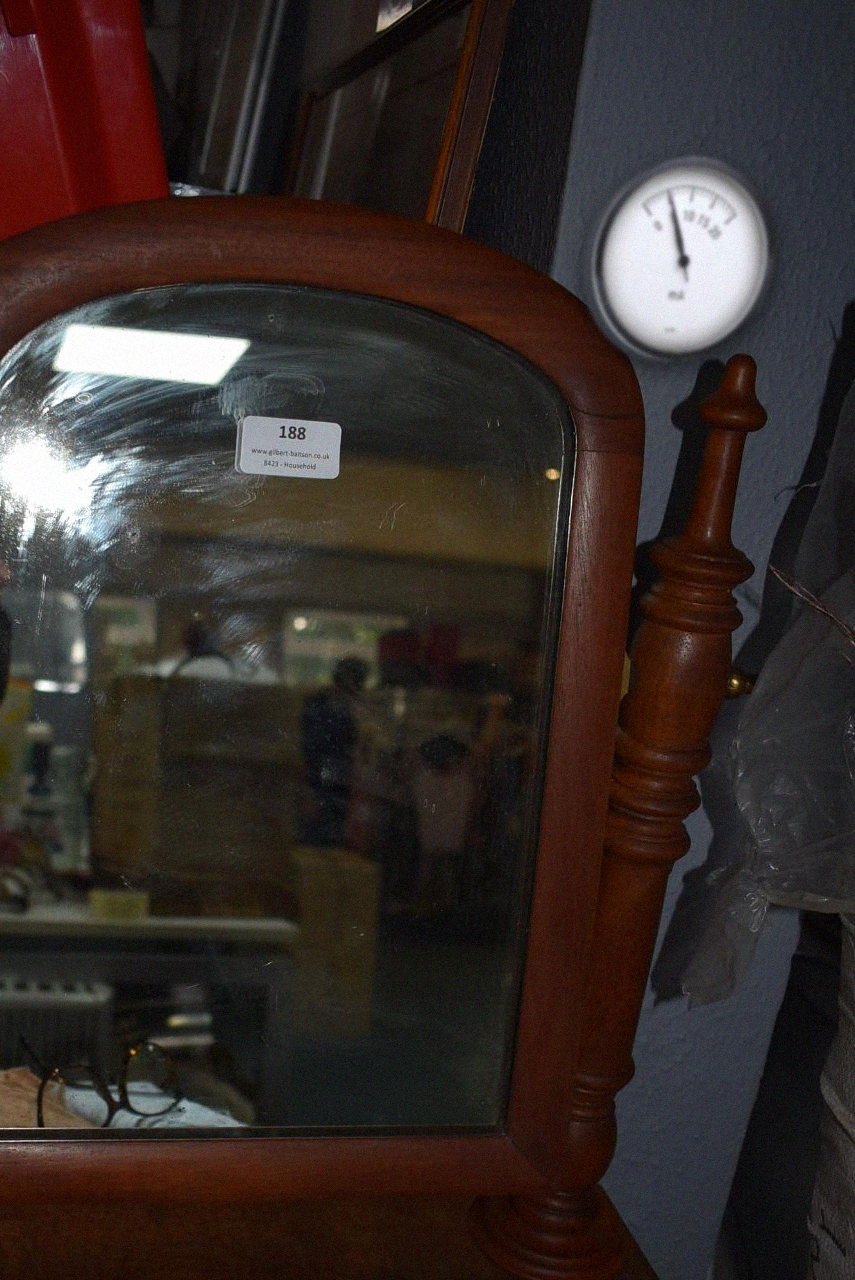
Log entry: {"value": 5, "unit": "mA"}
